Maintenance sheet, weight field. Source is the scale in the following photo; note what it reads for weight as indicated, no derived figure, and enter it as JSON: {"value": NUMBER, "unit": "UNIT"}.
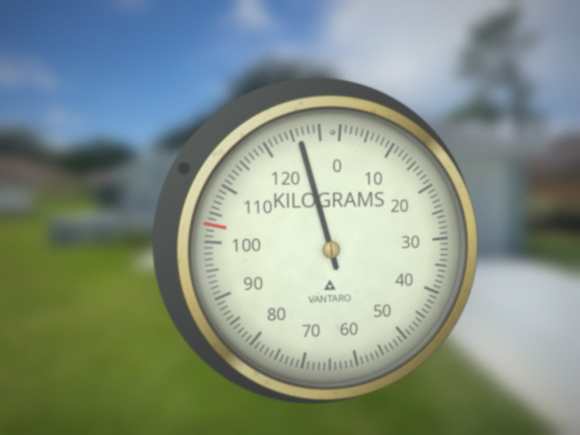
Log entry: {"value": 126, "unit": "kg"}
